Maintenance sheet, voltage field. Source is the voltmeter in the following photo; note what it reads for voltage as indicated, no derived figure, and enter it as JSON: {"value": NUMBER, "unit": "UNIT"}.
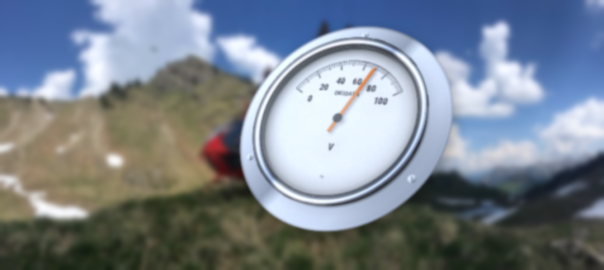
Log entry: {"value": 70, "unit": "V"}
